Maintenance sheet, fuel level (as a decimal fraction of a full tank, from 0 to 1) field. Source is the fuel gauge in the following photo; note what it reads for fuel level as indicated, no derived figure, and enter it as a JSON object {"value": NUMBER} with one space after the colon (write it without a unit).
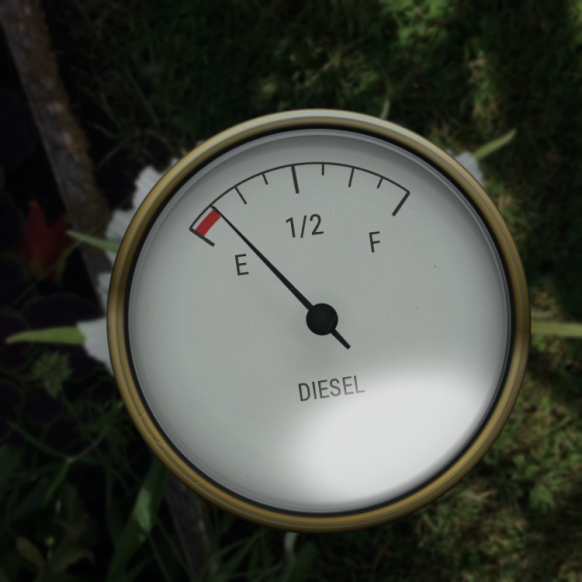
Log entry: {"value": 0.125}
